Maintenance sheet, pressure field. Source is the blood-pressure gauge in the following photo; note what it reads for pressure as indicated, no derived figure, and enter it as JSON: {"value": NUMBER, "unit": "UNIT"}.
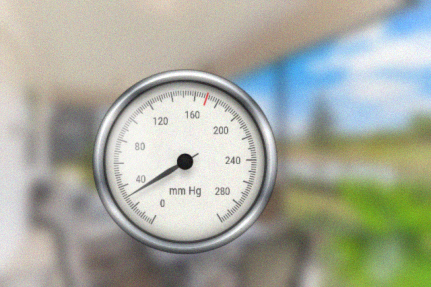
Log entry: {"value": 30, "unit": "mmHg"}
